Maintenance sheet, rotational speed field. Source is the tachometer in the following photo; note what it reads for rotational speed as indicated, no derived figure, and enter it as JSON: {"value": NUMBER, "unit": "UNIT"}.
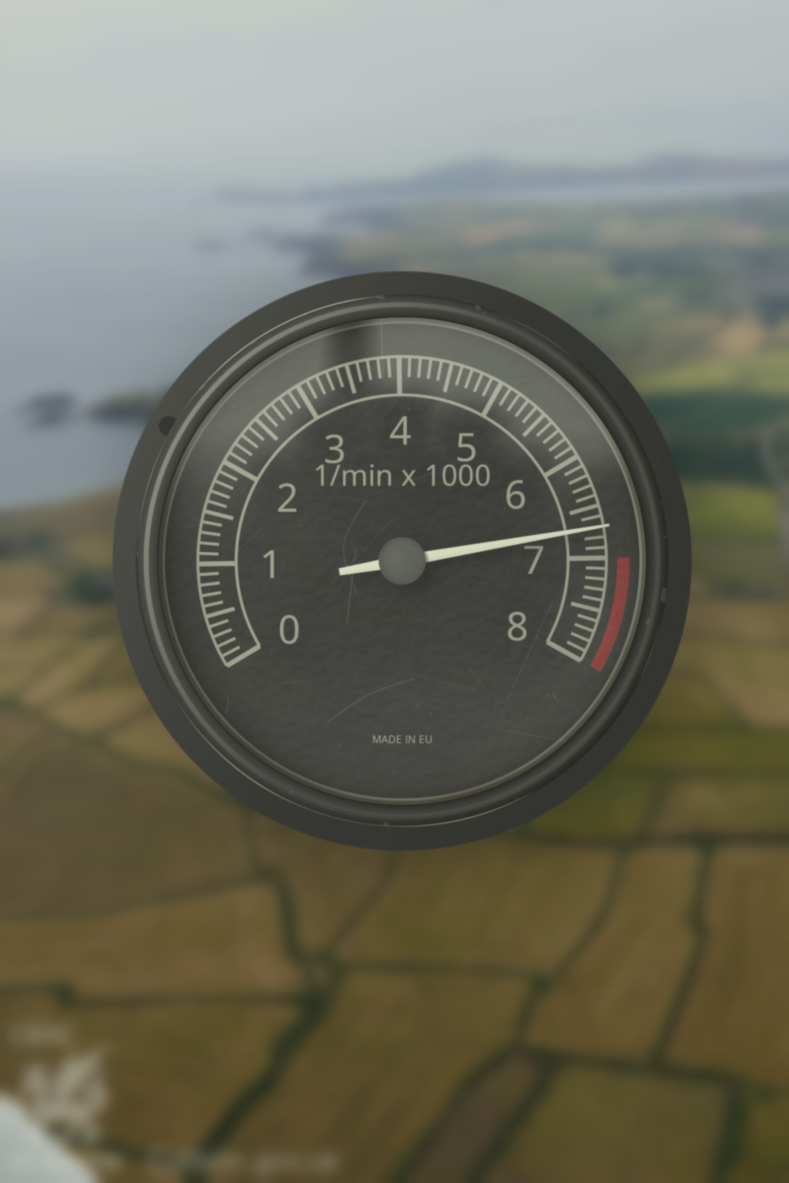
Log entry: {"value": 6700, "unit": "rpm"}
